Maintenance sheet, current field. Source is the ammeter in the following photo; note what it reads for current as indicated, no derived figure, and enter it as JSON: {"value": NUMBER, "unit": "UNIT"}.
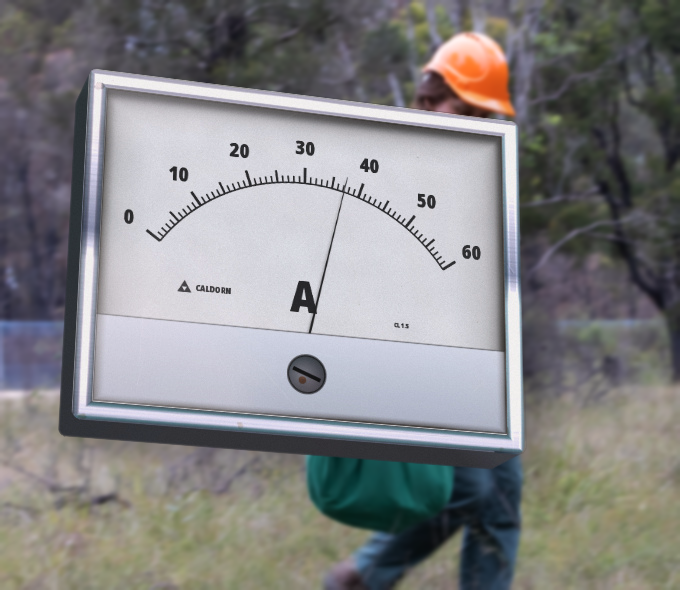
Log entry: {"value": 37, "unit": "A"}
